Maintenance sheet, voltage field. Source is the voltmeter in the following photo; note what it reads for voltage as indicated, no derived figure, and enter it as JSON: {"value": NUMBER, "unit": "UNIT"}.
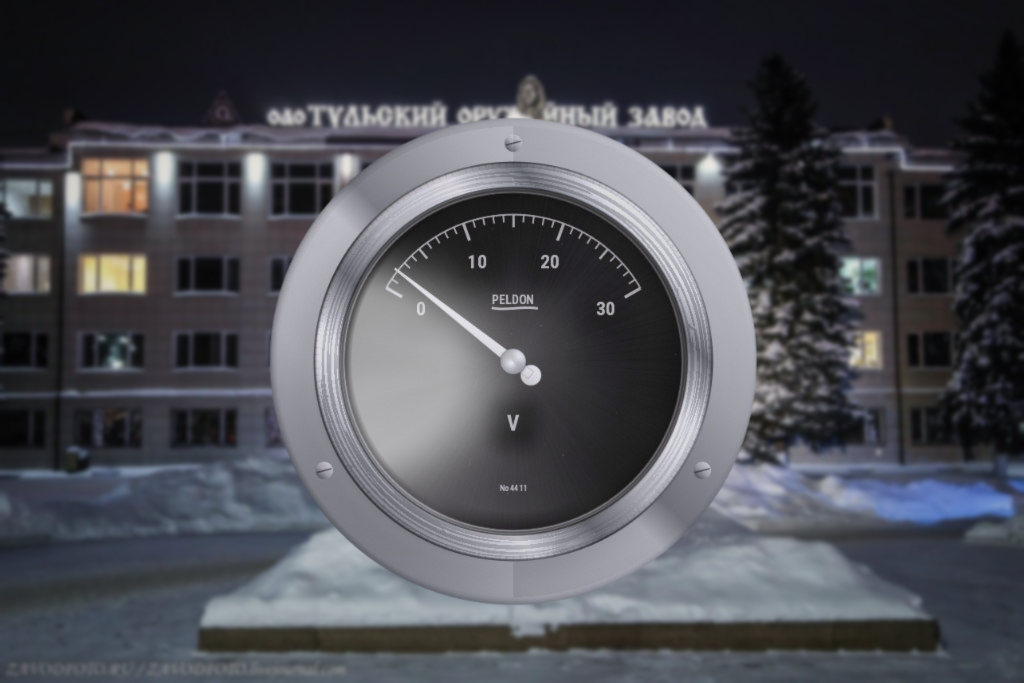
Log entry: {"value": 2, "unit": "V"}
